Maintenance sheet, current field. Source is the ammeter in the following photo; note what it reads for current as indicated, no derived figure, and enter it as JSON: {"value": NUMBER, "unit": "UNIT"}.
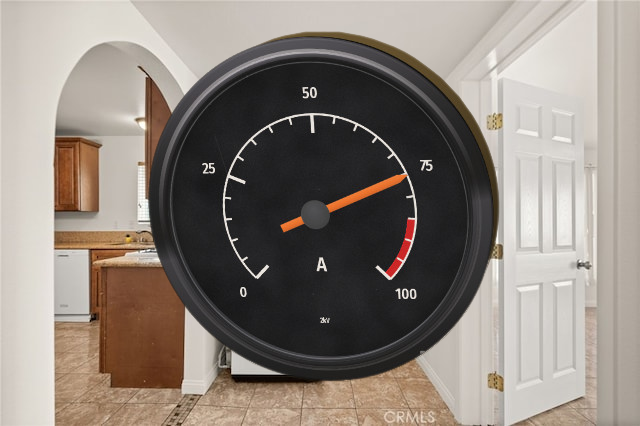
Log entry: {"value": 75, "unit": "A"}
